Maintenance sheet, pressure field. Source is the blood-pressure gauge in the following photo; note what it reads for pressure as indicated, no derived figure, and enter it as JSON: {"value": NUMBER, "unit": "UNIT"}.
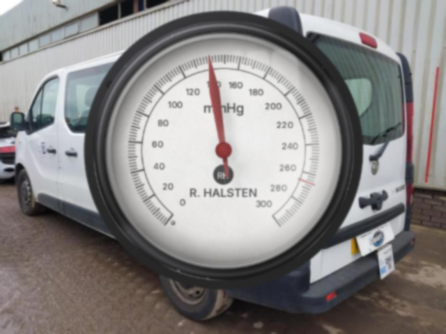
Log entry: {"value": 140, "unit": "mmHg"}
